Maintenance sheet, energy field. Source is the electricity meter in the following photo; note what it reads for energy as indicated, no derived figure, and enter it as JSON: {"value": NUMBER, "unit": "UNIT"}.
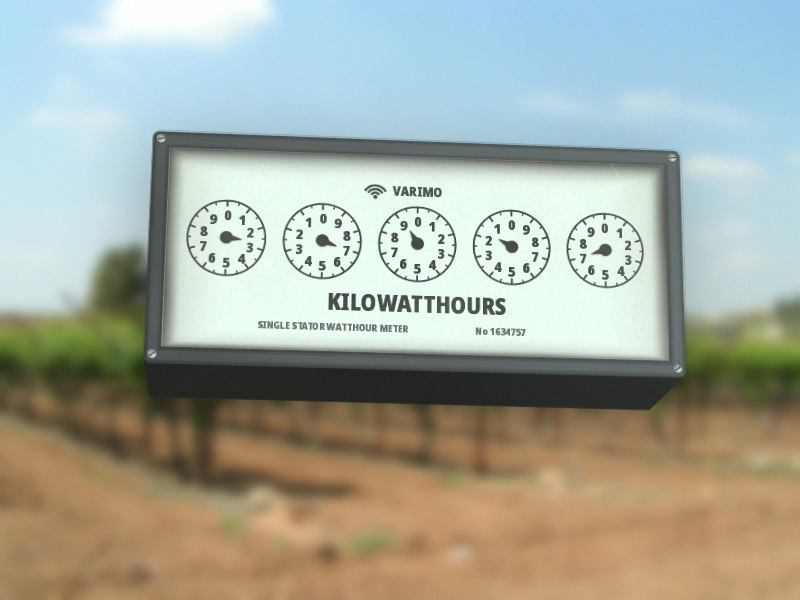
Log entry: {"value": 26917, "unit": "kWh"}
